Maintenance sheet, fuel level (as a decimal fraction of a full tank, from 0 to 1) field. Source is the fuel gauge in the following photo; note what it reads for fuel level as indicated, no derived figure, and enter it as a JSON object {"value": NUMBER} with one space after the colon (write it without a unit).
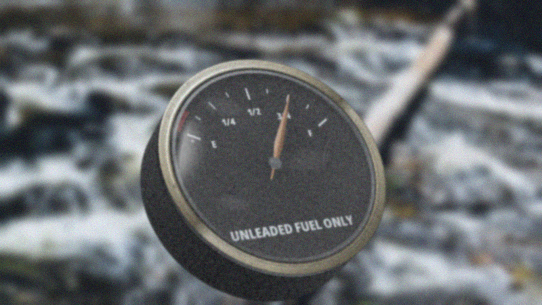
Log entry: {"value": 0.75}
